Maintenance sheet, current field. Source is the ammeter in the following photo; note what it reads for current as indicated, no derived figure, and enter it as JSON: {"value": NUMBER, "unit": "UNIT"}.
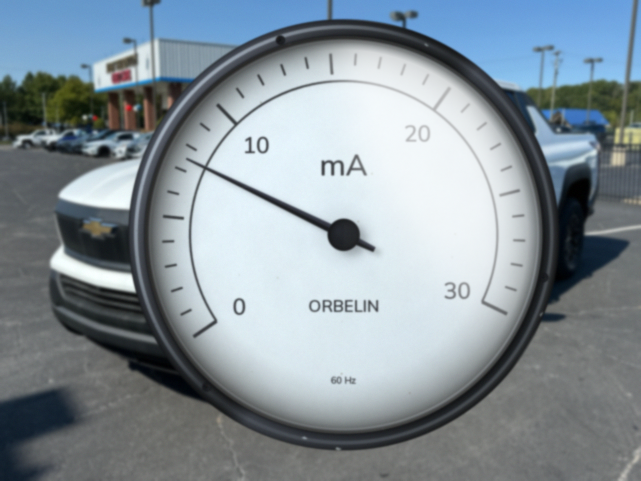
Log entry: {"value": 7.5, "unit": "mA"}
